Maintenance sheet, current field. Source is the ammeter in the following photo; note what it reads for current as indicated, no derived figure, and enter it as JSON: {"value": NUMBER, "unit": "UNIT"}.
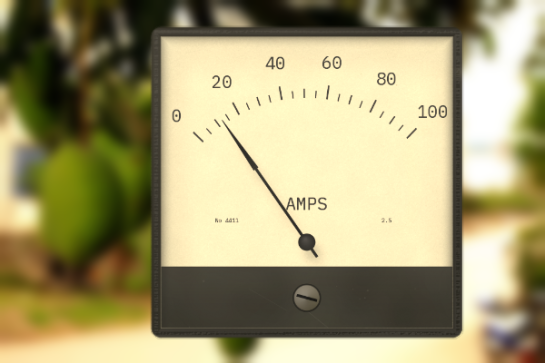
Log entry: {"value": 12.5, "unit": "A"}
